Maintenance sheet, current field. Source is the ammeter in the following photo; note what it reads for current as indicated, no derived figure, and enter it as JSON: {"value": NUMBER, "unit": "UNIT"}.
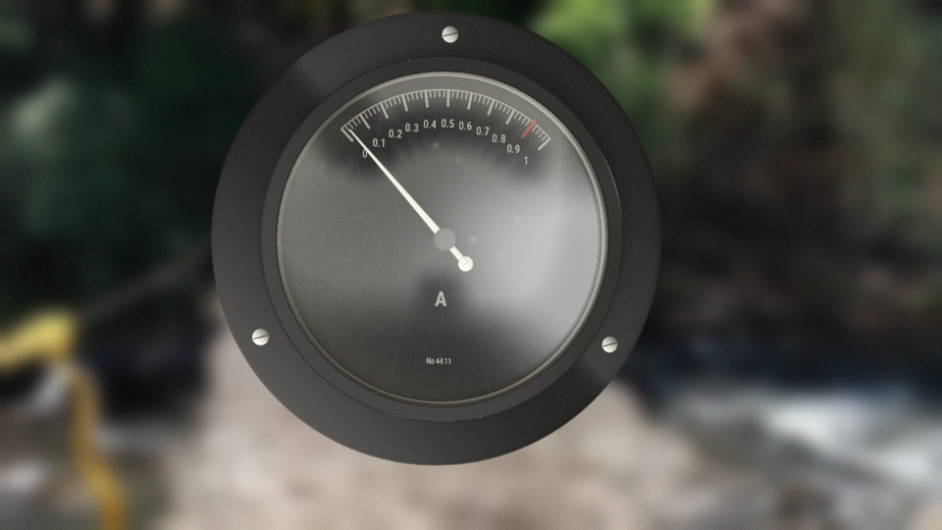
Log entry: {"value": 0.02, "unit": "A"}
